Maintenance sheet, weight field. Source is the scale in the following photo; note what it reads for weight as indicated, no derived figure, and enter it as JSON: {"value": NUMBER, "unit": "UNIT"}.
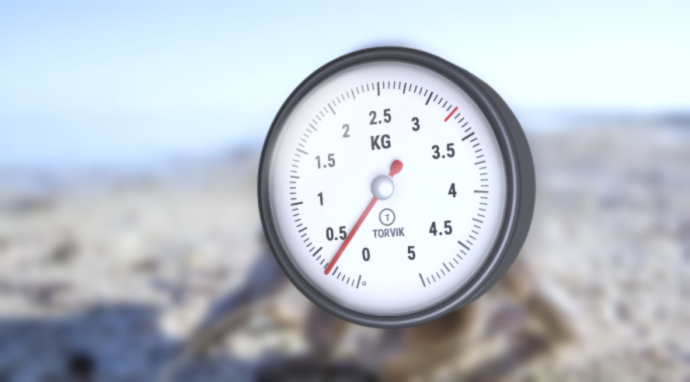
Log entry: {"value": 0.3, "unit": "kg"}
